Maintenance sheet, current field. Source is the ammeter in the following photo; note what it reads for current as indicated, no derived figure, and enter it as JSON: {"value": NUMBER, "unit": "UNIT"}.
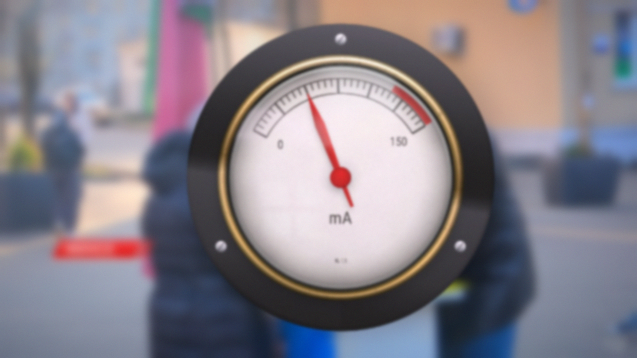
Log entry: {"value": 50, "unit": "mA"}
